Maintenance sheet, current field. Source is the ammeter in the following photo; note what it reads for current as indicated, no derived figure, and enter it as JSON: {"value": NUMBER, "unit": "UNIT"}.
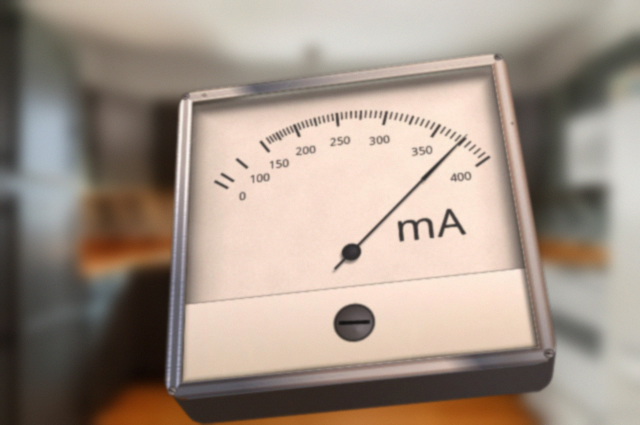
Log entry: {"value": 375, "unit": "mA"}
